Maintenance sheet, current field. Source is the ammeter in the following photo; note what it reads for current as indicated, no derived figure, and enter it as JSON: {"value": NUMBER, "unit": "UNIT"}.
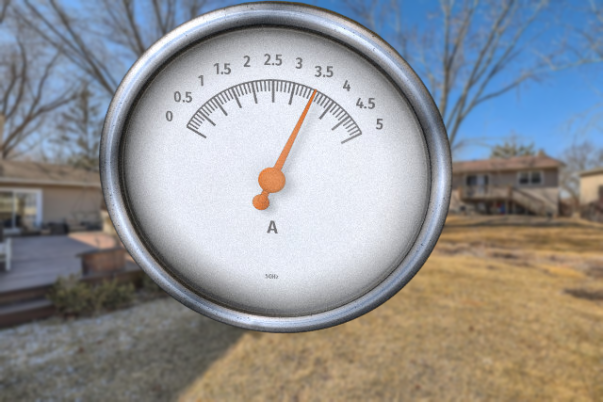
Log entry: {"value": 3.5, "unit": "A"}
